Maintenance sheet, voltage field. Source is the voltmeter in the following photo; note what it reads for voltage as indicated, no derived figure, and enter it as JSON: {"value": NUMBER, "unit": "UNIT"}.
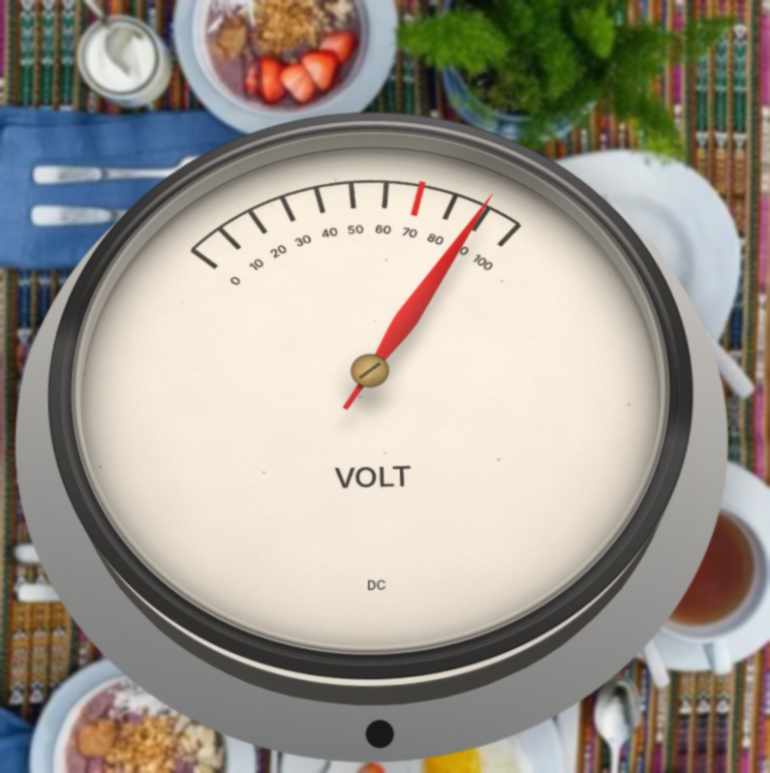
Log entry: {"value": 90, "unit": "V"}
